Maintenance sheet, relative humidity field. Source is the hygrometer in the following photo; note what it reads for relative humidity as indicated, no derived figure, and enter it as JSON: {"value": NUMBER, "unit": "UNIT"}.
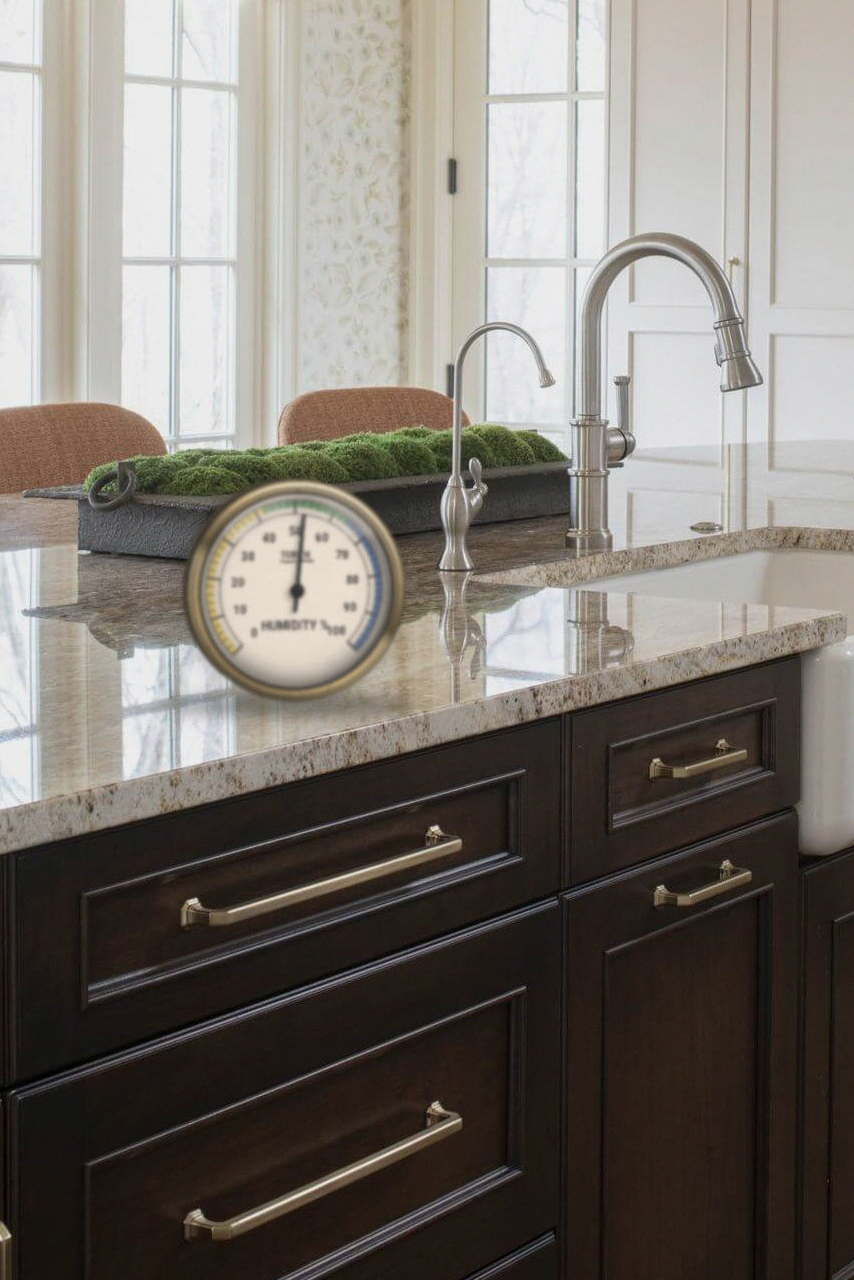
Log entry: {"value": 52, "unit": "%"}
